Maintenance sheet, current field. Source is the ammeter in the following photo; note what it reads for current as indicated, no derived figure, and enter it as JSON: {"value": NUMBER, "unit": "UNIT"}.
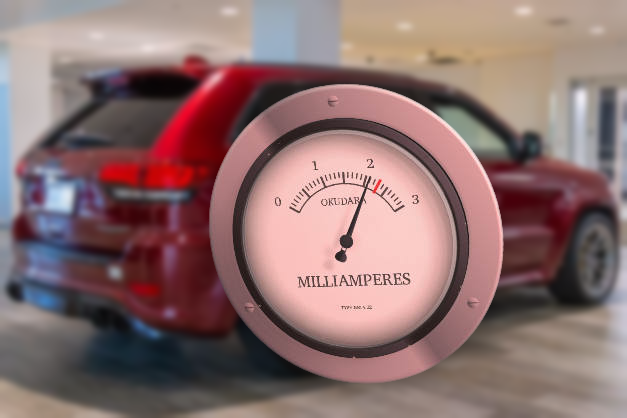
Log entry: {"value": 2.1, "unit": "mA"}
